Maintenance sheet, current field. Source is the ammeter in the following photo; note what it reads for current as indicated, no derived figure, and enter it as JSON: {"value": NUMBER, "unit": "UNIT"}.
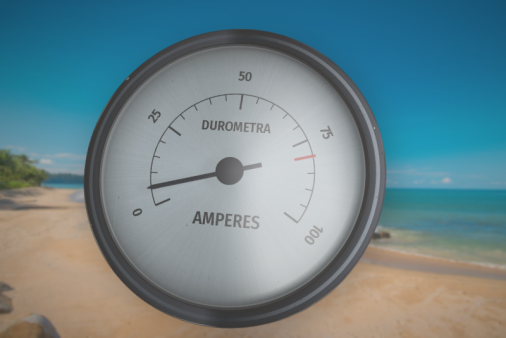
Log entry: {"value": 5, "unit": "A"}
